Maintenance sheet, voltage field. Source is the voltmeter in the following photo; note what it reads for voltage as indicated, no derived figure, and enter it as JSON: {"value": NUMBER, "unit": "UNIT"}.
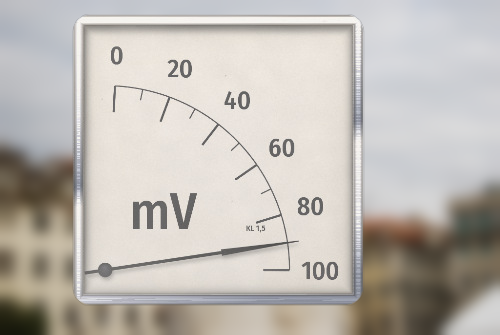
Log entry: {"value": 90, "unit": "mV"}
